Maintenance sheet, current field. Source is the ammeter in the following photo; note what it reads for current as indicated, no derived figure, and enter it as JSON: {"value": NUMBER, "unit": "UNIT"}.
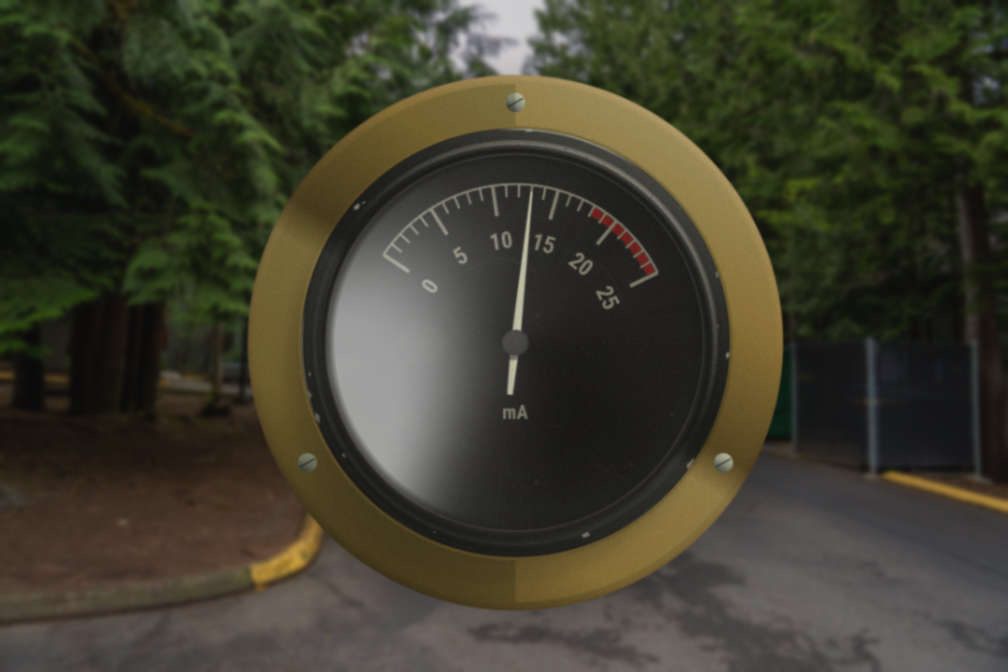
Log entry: {"value": 13, "unit": "mA"}
